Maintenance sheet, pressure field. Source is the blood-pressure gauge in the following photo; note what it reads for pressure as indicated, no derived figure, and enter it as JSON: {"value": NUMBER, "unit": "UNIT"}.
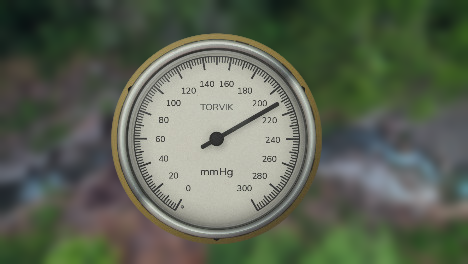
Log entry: {"value": 210, "unit": "mmHg"}
